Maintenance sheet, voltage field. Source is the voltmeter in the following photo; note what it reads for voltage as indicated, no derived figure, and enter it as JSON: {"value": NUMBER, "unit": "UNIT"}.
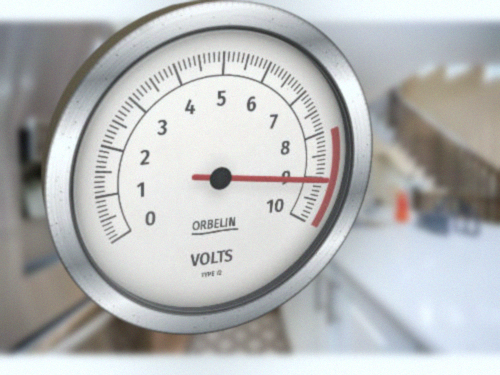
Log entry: {"value": 9, "unit": "V"}
